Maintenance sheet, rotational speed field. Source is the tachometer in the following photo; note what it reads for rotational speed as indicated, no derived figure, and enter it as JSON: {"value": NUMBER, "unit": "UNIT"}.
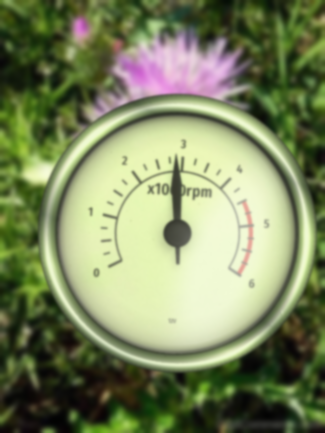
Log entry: {"value": 2875, "unit": "rpm"}
